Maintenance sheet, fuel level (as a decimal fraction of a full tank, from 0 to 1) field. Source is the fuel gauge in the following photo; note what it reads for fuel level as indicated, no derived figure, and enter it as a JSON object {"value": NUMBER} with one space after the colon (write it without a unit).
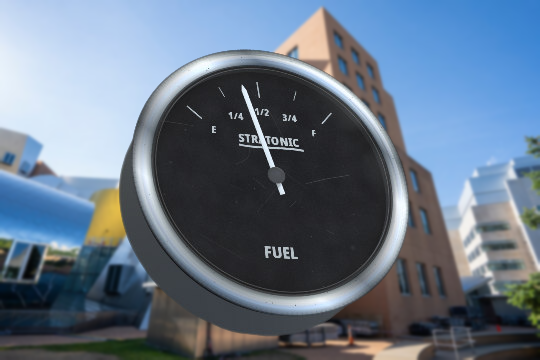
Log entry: {"value": 0.375}
